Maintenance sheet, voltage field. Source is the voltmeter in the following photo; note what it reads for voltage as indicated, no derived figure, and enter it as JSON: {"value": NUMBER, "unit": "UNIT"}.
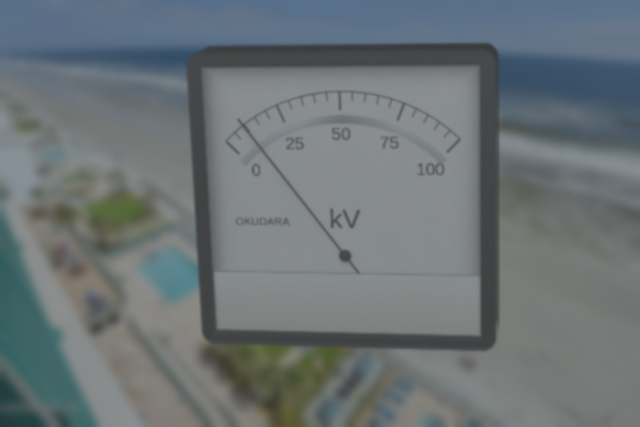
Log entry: {"value": 10, "unit": "kV"}
